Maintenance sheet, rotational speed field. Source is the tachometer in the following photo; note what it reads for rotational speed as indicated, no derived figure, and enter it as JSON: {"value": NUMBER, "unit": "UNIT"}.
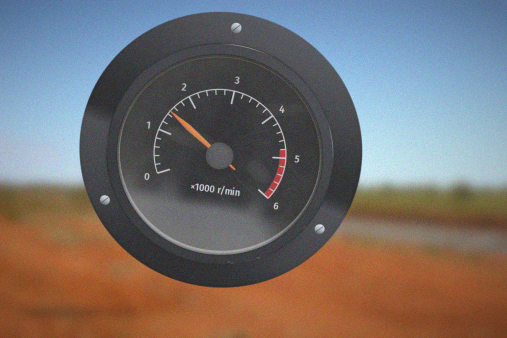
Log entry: {"value": 1500, "unit": "rpm"}
